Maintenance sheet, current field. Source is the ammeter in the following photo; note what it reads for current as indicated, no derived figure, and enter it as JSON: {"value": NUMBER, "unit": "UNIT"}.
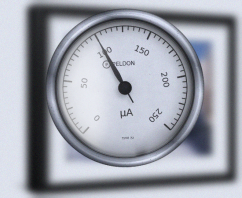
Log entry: {"value": 100, "unit": "µA"}
